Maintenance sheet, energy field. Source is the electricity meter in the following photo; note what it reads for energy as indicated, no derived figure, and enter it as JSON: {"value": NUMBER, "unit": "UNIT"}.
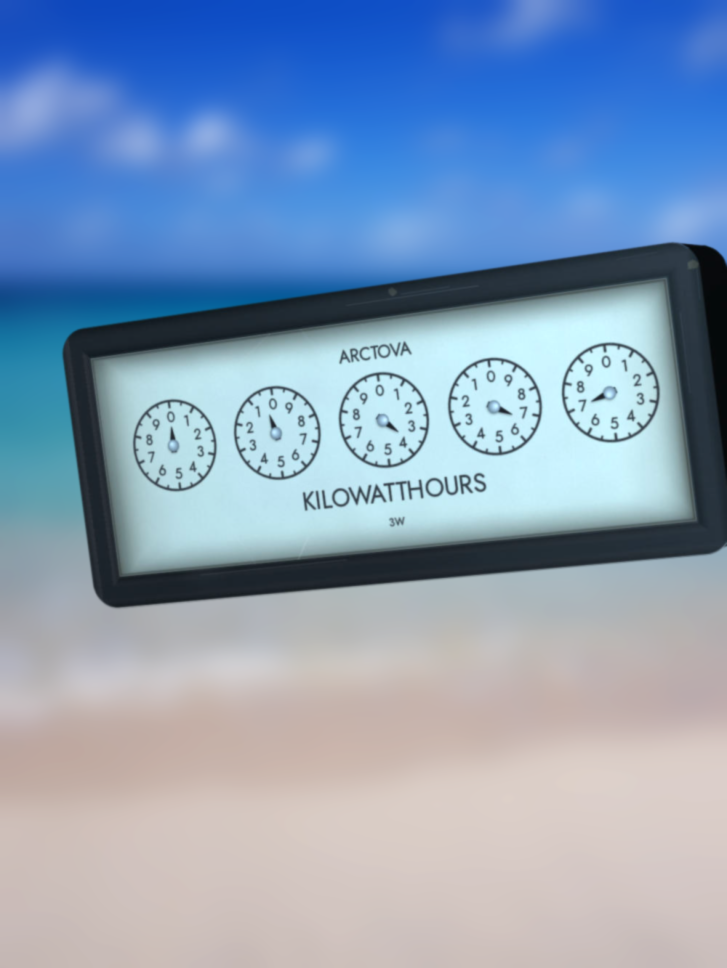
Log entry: {"value": 367, "unit": "kWh"}
